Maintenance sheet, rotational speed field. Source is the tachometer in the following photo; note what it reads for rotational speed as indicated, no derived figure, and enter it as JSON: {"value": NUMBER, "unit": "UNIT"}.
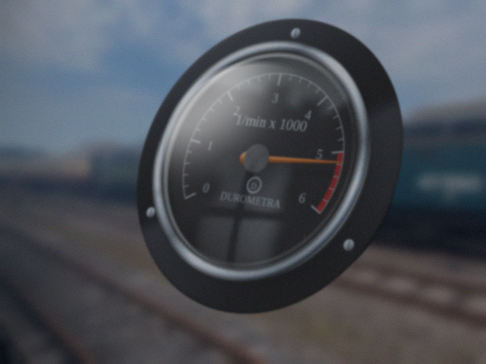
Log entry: {"value": 5200, "unit": "rpm"}
